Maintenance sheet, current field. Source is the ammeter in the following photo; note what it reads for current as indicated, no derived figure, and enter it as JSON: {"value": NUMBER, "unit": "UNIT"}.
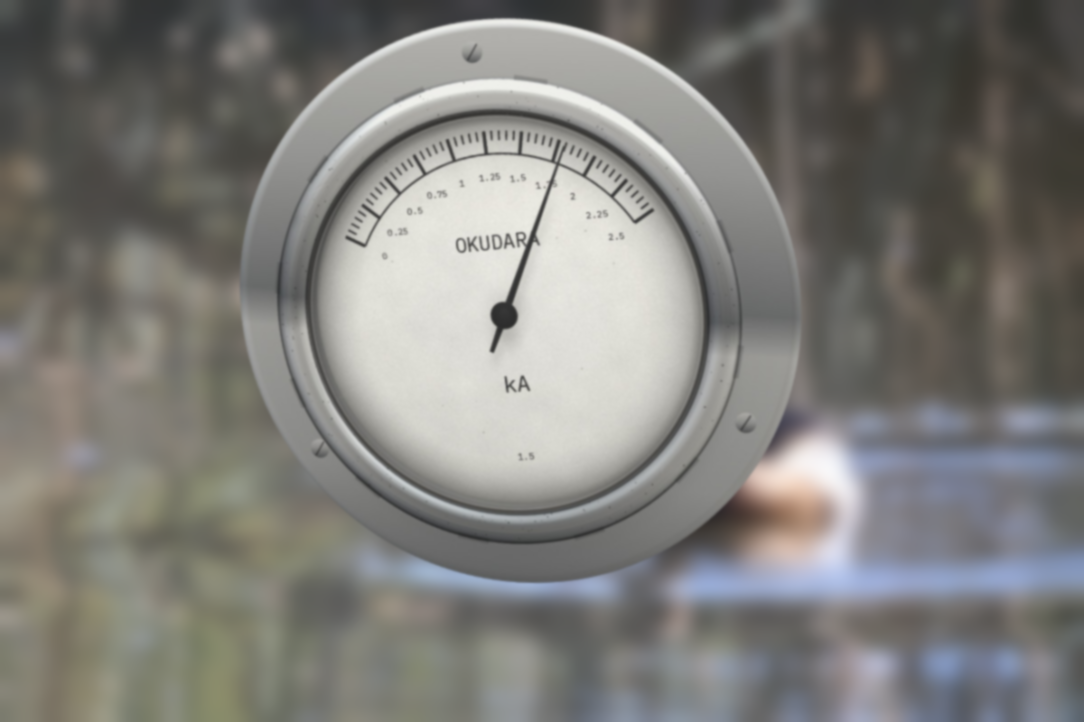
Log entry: {"value": 1.8, "unit": "kA"}
